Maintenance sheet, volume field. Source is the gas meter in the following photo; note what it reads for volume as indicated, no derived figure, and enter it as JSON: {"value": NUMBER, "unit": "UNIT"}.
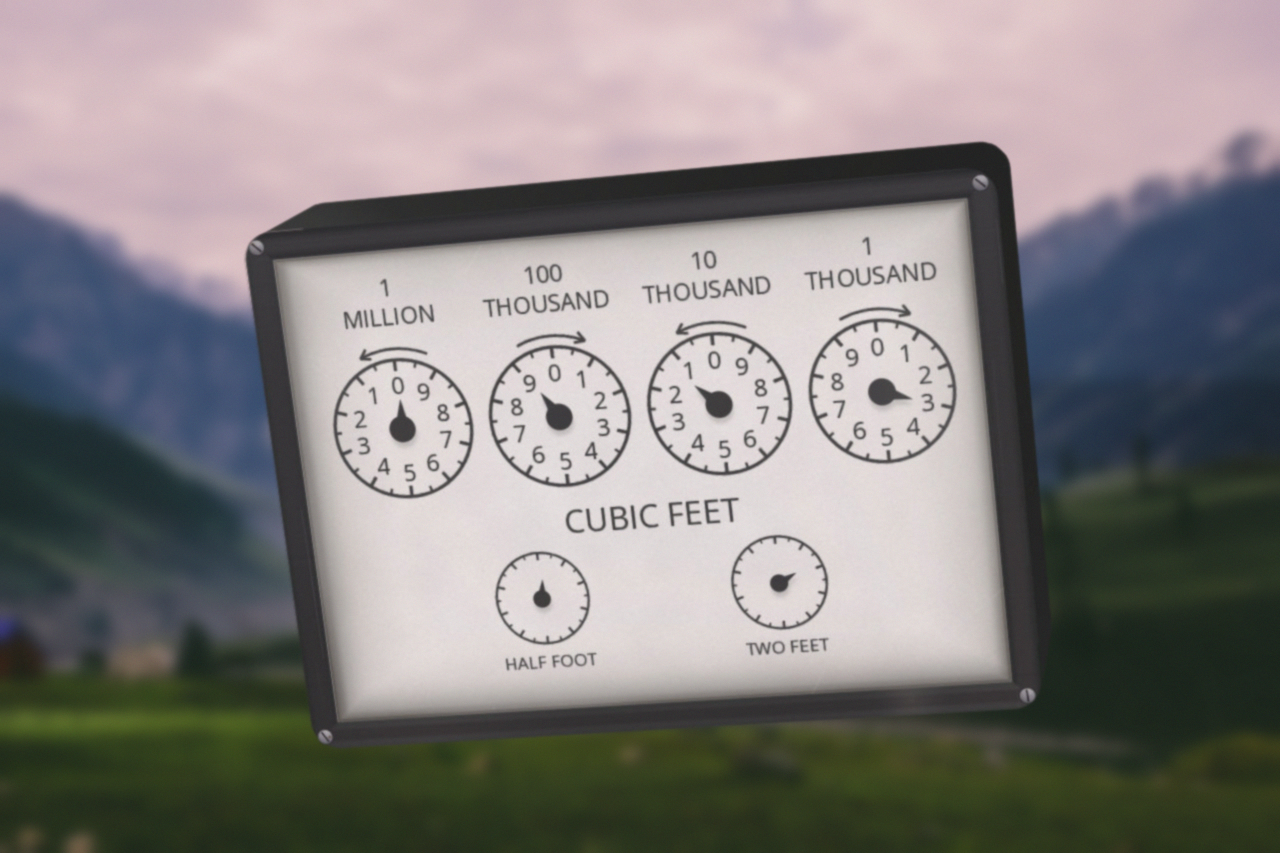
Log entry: {"value": 991300, "unit": "ft³"}
